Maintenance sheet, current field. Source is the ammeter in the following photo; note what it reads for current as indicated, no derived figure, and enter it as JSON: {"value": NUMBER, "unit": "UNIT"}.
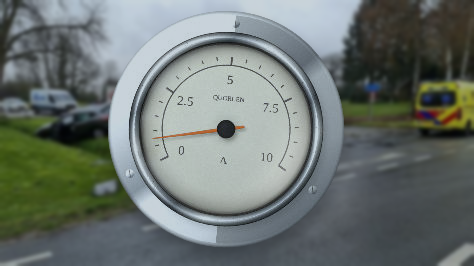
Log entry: {"value": 0.75, "unit": "A"}
